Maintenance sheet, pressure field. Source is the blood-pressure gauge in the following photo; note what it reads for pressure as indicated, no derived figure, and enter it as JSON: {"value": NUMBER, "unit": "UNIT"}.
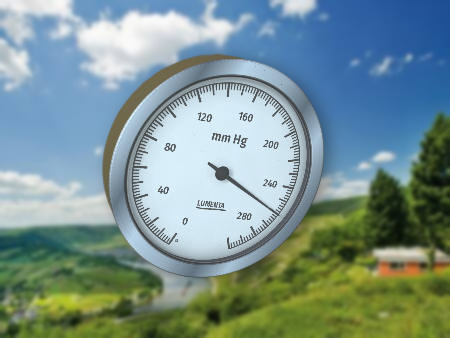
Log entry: {"value": 260, "unit": "mmHg"}
